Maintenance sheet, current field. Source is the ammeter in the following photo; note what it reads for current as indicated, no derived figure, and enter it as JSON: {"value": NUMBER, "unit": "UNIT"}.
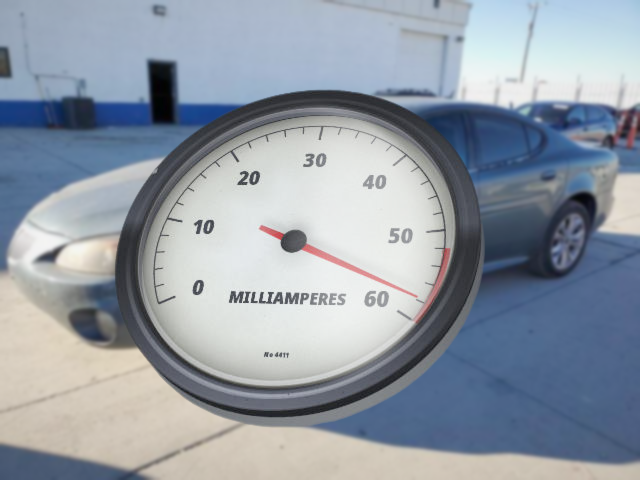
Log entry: {"value": 58, "unit": "mA"}
